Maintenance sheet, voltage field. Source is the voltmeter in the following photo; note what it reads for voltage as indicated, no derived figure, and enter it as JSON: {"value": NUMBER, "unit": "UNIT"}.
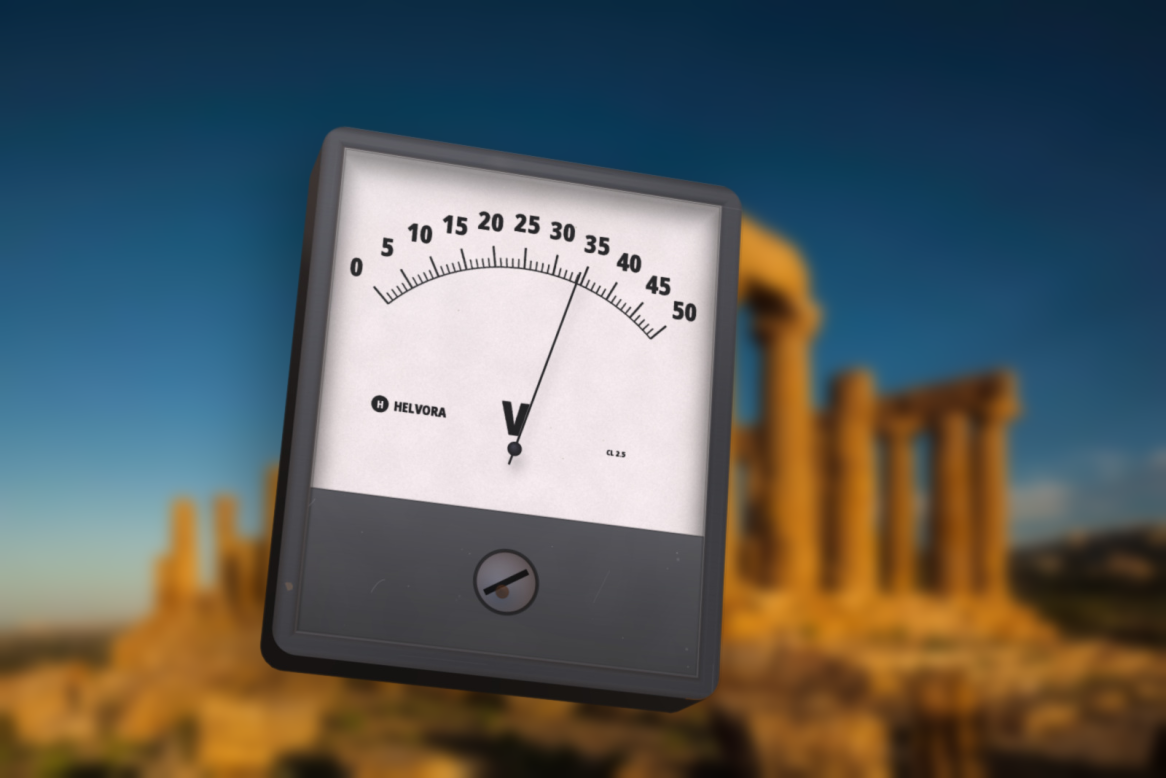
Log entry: {"value": 34, "unit": "V"}
